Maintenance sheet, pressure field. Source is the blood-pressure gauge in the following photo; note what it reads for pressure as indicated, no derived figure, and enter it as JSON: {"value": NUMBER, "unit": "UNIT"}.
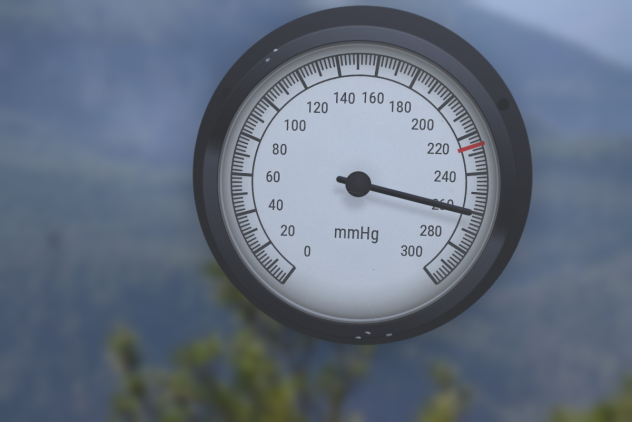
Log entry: {"value": 260, "unit": "mmHg"}
